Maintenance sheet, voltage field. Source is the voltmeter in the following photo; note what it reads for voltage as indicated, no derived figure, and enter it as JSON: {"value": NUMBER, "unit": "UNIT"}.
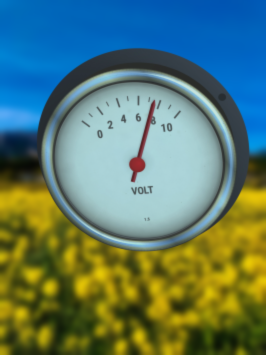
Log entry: {"value": 7.5, "unit": "V"}
